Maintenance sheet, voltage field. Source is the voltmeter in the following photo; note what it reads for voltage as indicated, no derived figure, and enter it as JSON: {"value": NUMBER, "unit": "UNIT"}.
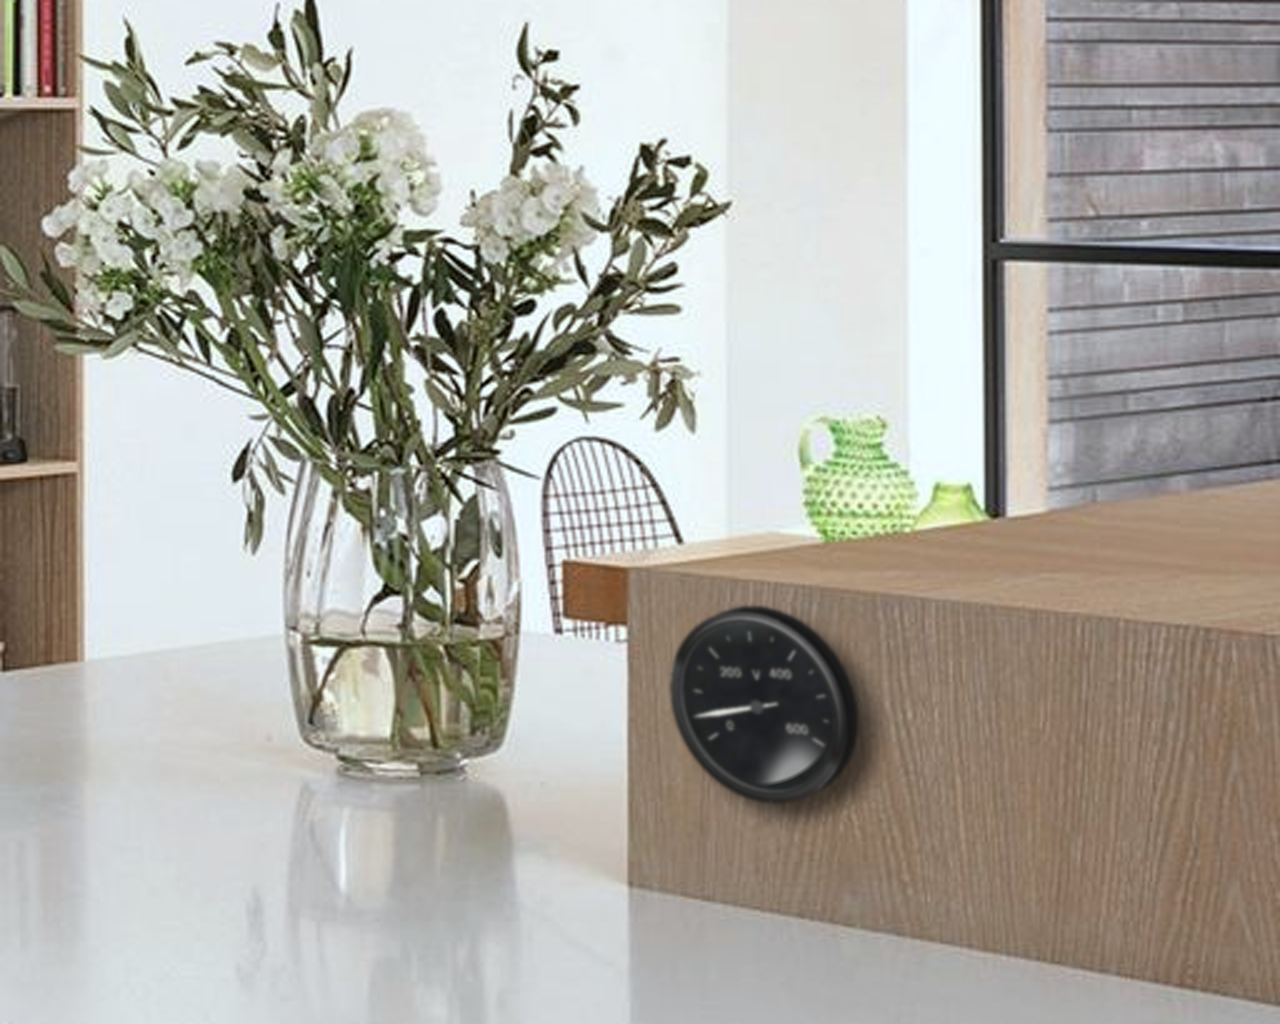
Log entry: {"value": 50, "unit": "V"}
